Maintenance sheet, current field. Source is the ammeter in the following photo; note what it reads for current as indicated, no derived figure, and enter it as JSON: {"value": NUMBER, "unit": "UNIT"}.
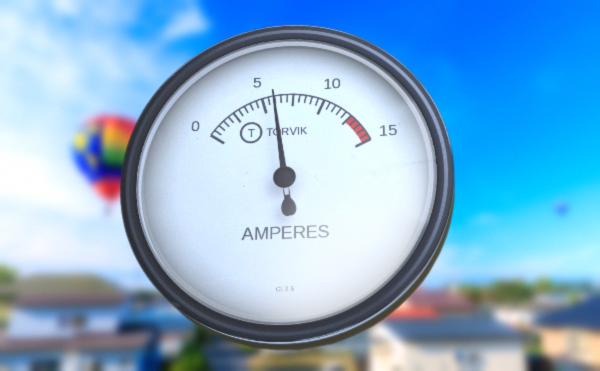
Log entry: {"value": 6, "unit": "A"}
